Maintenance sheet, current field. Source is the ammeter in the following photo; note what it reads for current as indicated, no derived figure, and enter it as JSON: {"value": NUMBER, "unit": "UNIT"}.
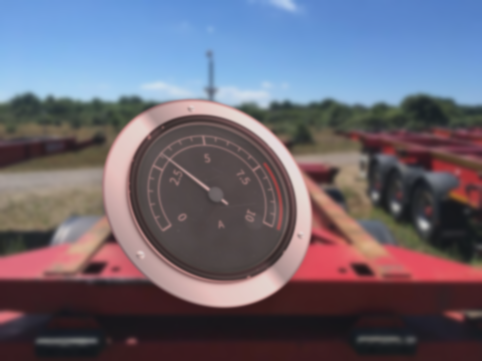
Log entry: {"value": 3, "unit": "A"}
